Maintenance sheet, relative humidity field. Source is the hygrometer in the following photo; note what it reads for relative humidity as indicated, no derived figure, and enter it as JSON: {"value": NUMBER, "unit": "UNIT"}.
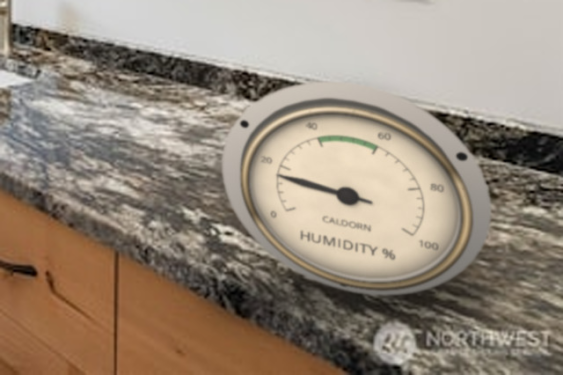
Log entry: {"value": 16, "unit": "%"}
